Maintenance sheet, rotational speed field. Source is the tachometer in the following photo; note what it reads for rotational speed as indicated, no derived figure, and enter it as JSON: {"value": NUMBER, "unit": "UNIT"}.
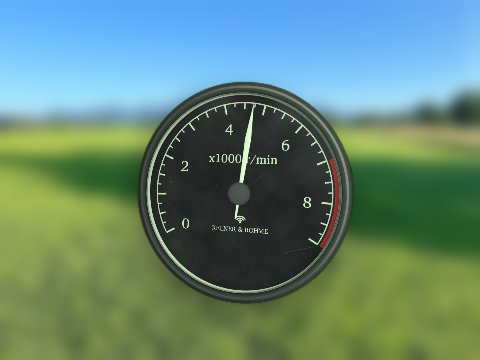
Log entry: {"value": 4750, "unit": "rpm"}
